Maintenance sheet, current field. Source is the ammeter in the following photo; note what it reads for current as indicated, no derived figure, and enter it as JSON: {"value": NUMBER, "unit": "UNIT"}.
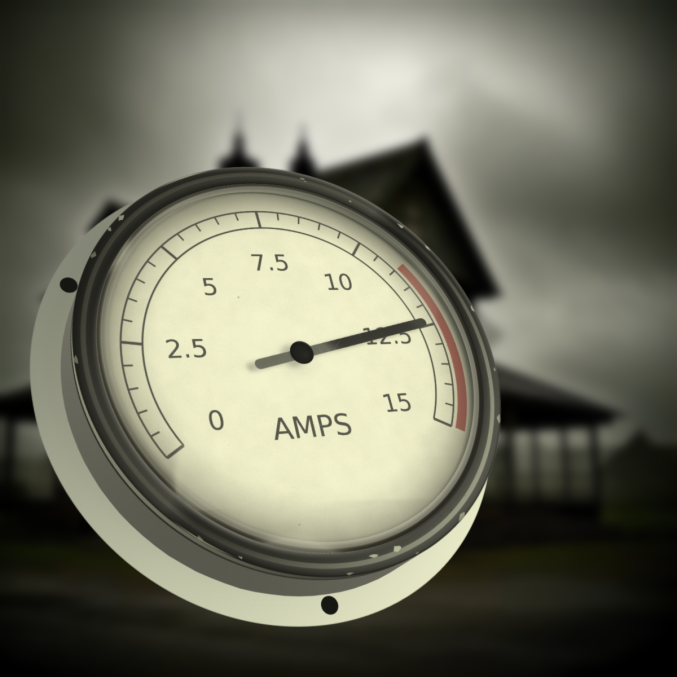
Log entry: {"value": 12.5, "unit": "A"}
